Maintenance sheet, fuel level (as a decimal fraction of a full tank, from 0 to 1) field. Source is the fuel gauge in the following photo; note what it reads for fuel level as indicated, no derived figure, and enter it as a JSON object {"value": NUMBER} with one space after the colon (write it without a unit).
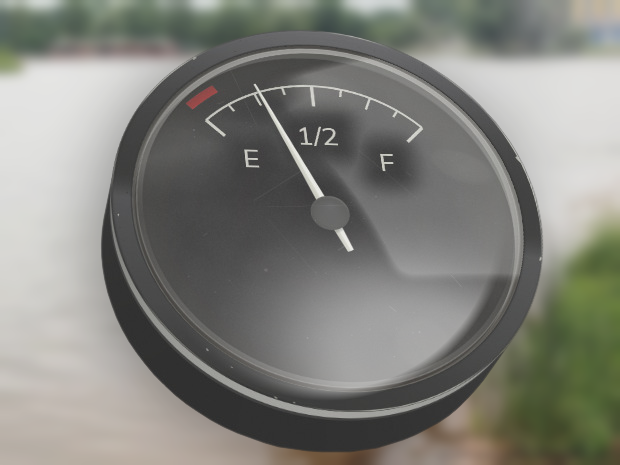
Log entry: {"value": 0.25}
